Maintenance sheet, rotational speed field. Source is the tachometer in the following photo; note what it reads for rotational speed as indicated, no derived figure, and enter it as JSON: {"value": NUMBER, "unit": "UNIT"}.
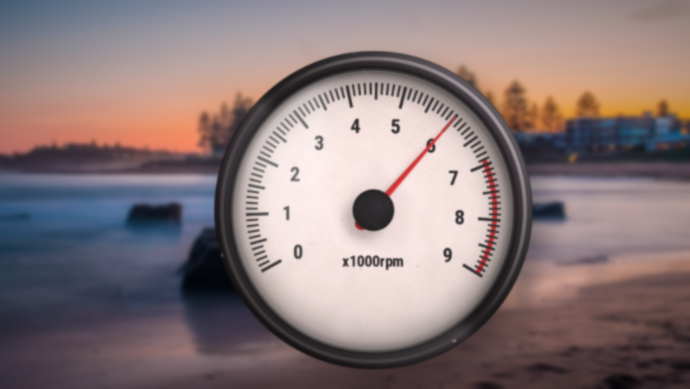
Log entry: {"value": 6000, "unit": "rpm"}
